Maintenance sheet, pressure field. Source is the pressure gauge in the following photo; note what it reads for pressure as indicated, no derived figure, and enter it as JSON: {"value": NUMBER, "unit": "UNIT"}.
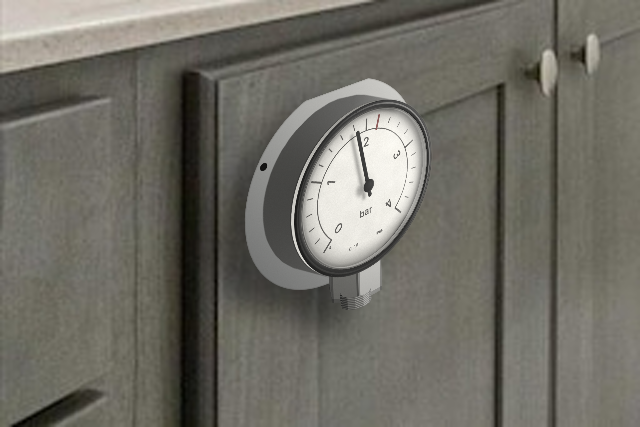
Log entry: {"value": 1.8, "unit": "bar"}
